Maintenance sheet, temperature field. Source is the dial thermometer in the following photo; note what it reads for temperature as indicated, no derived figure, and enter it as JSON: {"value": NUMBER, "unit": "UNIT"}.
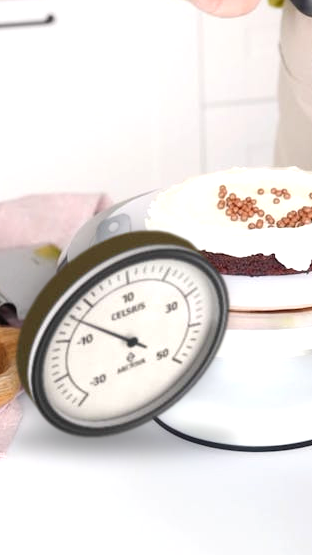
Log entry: {"value": -4, "unit": "°C"}
